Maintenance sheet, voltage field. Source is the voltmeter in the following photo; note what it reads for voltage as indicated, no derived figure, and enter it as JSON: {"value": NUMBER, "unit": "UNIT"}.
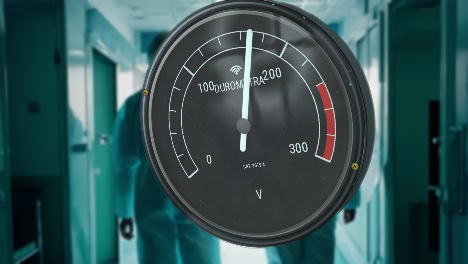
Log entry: {"value": 170, "unit": "V"}
